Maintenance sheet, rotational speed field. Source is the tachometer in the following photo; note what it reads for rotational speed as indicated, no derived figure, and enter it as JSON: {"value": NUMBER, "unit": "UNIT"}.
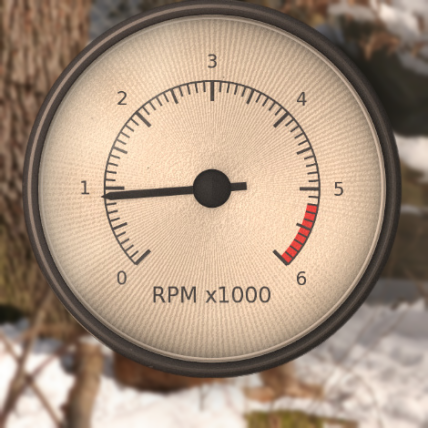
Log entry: {"value": 900, "unit": "rpm"}
